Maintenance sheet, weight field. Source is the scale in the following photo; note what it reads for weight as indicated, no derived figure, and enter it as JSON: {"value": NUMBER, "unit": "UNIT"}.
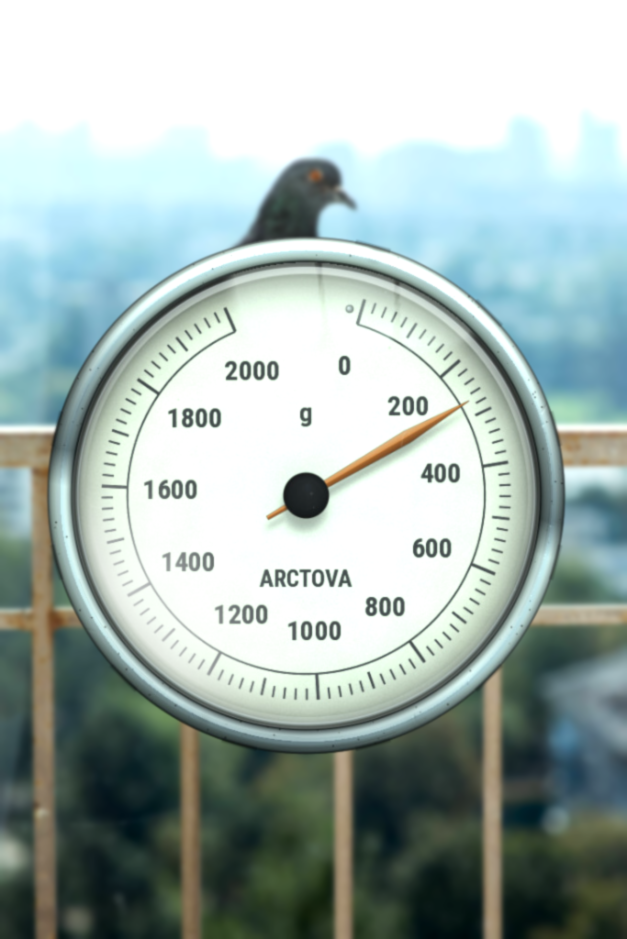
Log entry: {"value": 270, "unit": "g"}
